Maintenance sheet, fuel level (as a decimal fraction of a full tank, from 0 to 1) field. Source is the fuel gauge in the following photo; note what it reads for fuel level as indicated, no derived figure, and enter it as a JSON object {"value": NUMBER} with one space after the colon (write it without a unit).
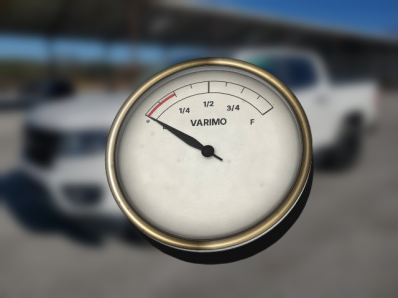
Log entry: {"value": 0}
